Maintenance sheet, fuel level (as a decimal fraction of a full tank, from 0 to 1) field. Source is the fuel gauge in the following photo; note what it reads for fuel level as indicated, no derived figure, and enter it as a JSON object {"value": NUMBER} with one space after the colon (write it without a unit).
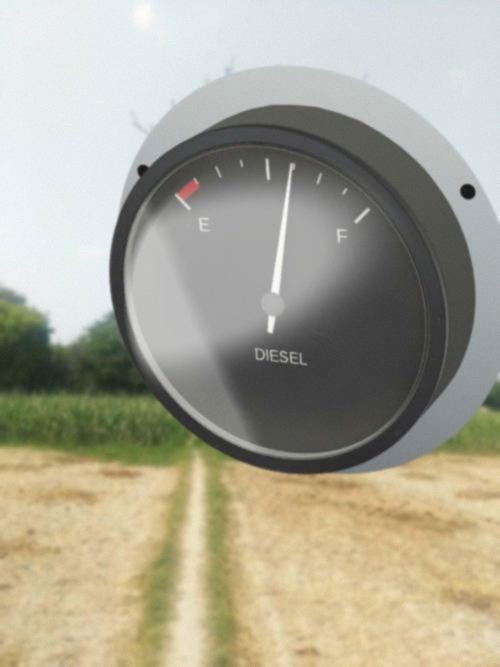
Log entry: {"value": 0.625}
